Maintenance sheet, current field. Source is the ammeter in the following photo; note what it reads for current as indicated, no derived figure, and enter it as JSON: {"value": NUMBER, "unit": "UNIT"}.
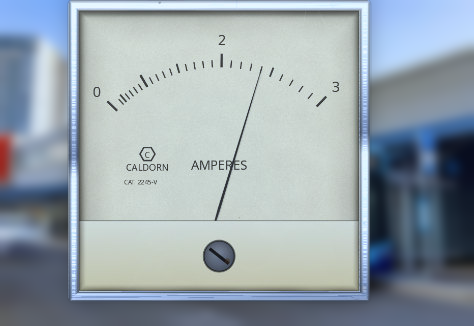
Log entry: {"value": 2.4, "unit": "A"}
